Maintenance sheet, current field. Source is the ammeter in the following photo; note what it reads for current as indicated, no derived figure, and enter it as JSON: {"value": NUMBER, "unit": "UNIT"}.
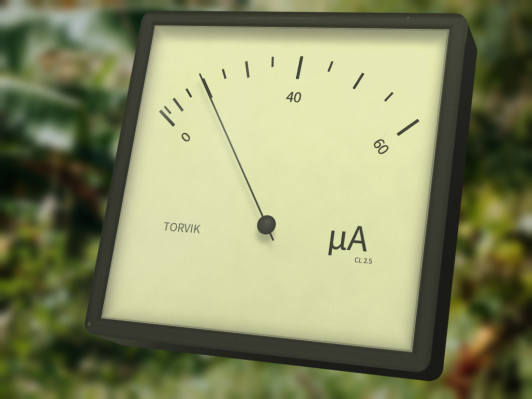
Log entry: {"value": 20, "unit": "µA"}
